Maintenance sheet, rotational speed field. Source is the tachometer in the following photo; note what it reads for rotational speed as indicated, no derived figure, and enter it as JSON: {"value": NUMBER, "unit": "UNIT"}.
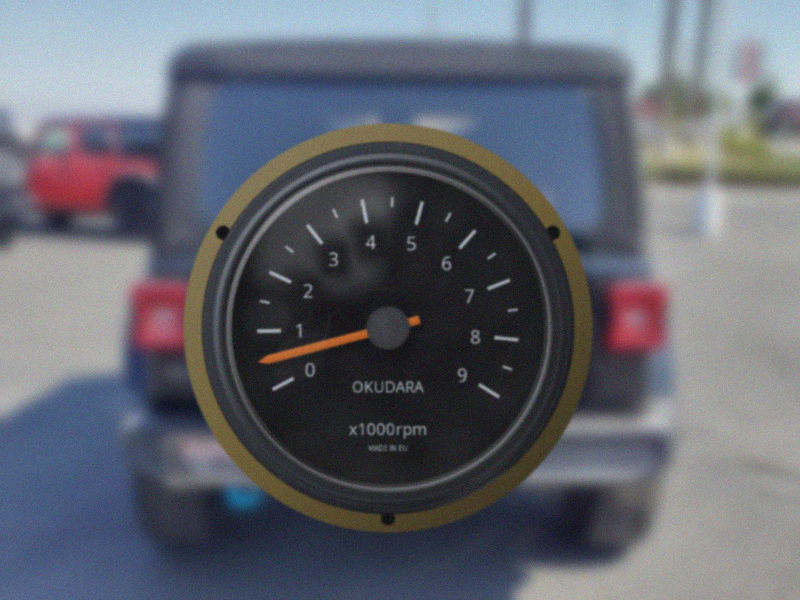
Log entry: {"value": 500, "unit": "rpm"}
